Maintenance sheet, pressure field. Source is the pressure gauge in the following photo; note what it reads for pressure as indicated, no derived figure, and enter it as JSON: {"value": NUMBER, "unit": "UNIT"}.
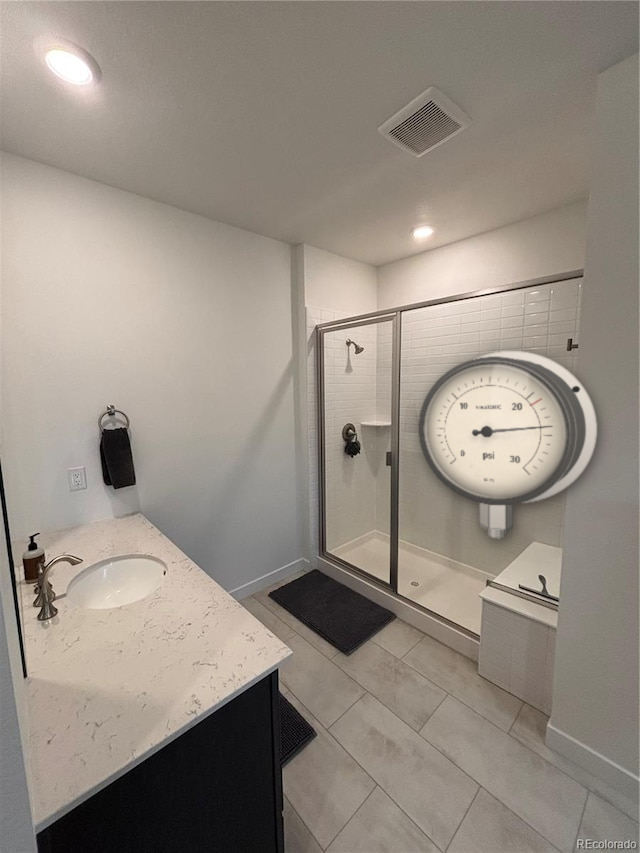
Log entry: {"value": 24, "unit": "psi"}
